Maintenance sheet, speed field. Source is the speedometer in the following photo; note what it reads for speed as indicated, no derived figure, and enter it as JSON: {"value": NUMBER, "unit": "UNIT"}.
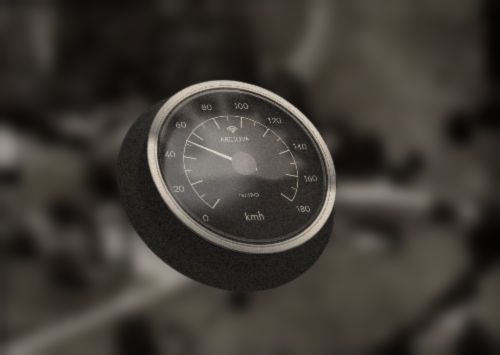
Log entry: {"value": 50, "unit": "km/h"}
